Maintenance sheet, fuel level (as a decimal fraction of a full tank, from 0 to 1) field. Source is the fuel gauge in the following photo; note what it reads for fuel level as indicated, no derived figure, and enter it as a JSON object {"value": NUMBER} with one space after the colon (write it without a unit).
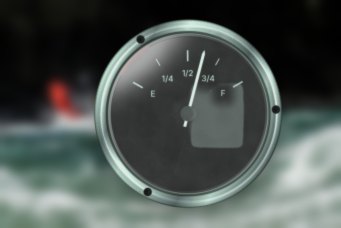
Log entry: {"value": 0.625}
